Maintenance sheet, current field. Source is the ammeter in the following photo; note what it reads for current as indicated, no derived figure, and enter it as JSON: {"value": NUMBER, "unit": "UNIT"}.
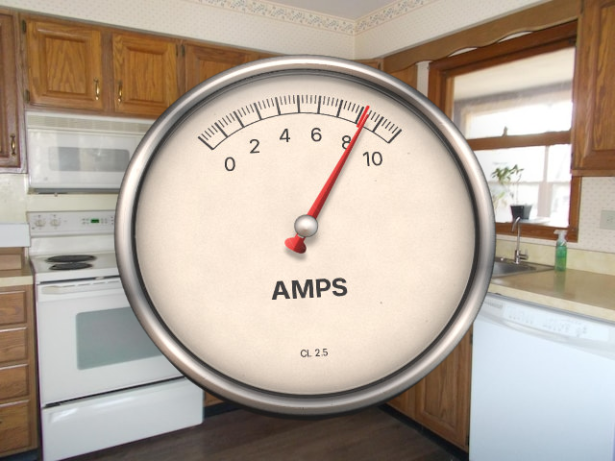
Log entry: {"value": 8.4, "unit": "A"}
